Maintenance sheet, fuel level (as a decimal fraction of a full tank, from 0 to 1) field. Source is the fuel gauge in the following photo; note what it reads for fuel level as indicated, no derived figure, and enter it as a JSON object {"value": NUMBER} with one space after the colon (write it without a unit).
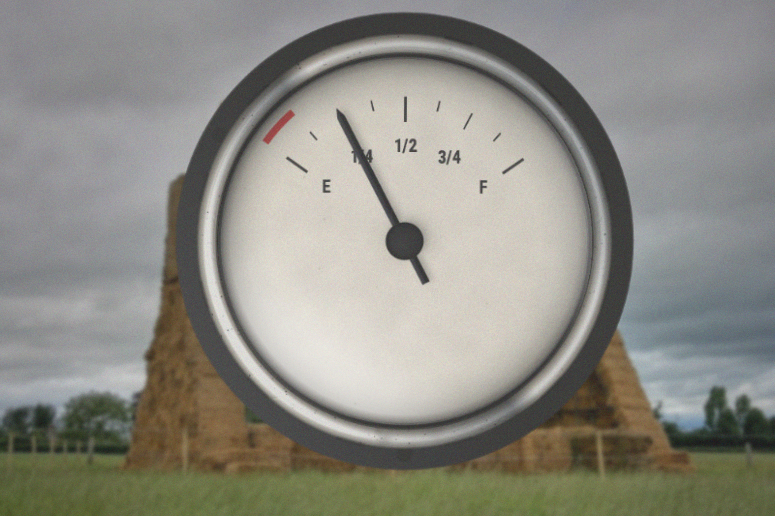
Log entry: {"value": 0.25}
